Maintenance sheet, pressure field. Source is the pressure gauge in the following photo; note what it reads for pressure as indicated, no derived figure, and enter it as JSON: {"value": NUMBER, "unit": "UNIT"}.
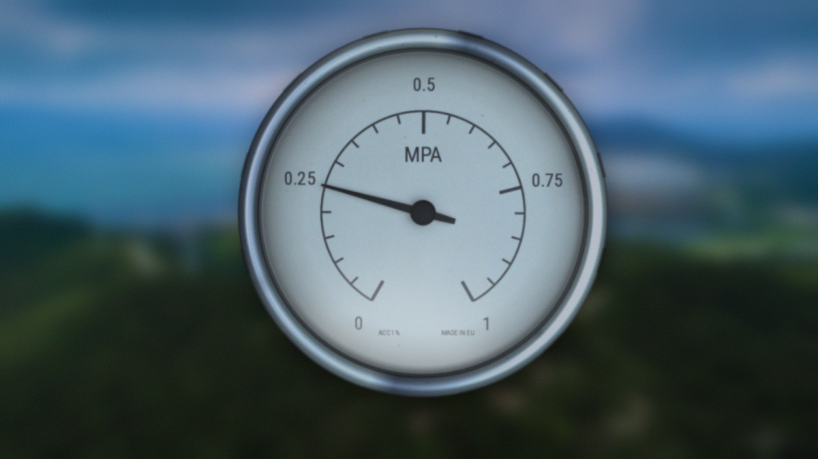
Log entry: {"value": 0.25, "unit": "MPa"}
